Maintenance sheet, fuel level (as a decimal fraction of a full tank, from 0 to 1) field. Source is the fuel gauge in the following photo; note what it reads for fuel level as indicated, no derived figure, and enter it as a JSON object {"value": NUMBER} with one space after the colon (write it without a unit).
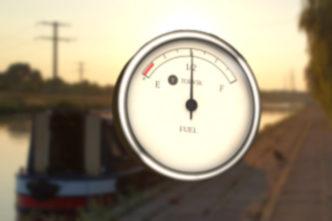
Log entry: {"value": 0.5}
